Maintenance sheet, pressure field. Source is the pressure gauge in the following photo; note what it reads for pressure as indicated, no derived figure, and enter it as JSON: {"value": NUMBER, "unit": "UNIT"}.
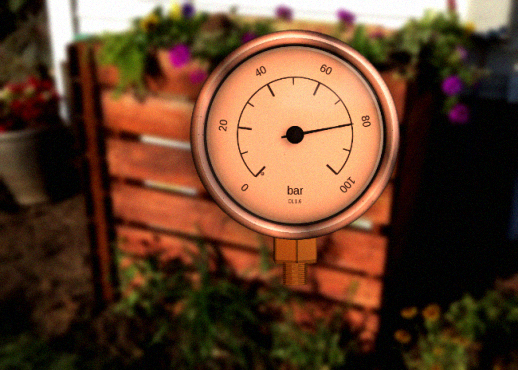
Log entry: {"value": 80, "unit": "bar"}
